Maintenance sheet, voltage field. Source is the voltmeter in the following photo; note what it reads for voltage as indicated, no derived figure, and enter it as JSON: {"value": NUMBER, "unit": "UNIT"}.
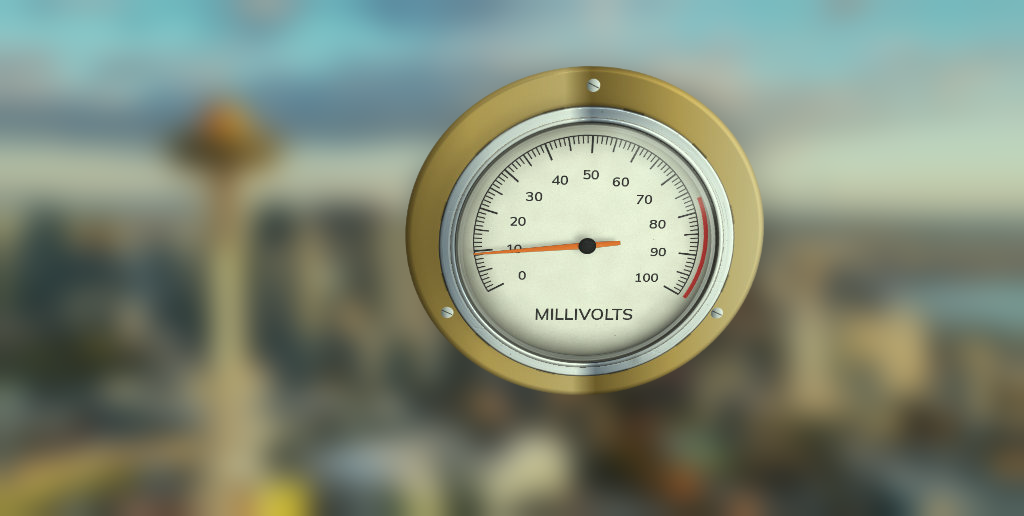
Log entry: {"value": 10, "unit": "mV"}
